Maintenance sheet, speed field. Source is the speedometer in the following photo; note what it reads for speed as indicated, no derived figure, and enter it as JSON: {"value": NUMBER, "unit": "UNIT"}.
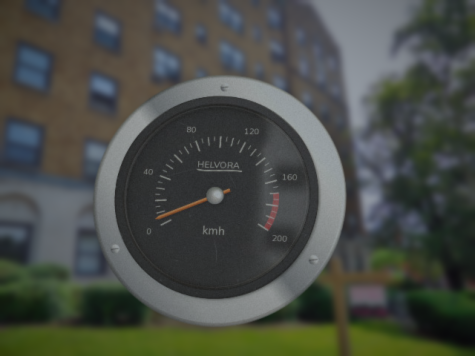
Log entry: {"value": 5, "unit": "km/h"}
